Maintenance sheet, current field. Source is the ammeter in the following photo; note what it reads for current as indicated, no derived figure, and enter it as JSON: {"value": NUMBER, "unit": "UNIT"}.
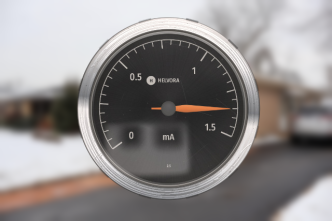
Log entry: {"value": 1.35, "unit": "mA"}
